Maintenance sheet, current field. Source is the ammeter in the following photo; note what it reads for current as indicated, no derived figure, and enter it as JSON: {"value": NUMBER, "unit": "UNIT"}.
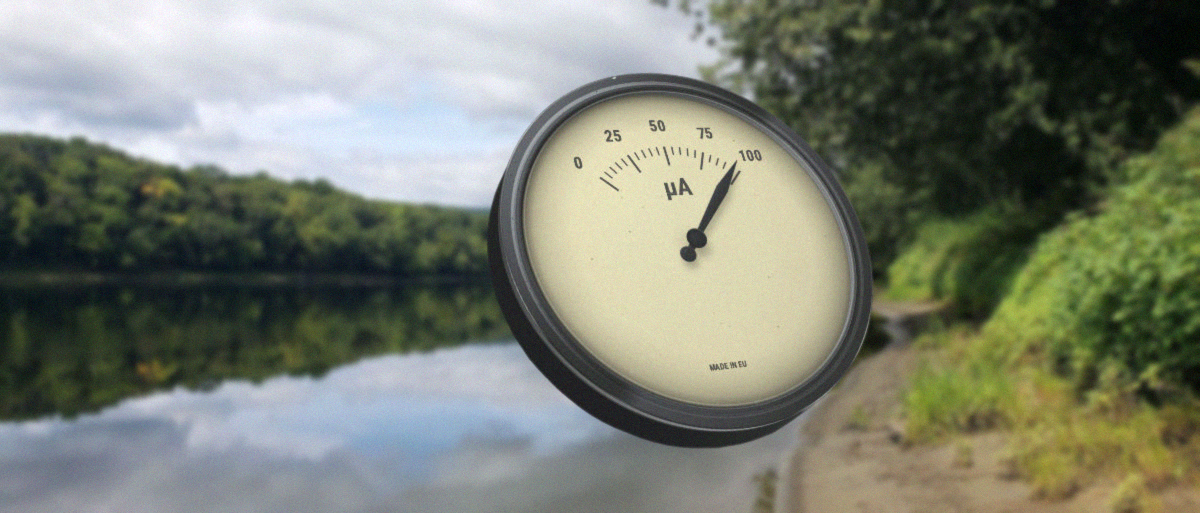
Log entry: {"value": 95, "unit": "µA"}
